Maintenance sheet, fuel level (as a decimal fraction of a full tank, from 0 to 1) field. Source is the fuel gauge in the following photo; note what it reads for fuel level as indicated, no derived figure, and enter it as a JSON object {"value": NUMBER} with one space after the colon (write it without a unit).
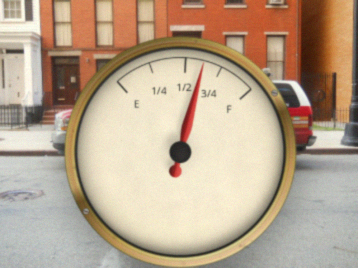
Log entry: {"value": 0.625}
